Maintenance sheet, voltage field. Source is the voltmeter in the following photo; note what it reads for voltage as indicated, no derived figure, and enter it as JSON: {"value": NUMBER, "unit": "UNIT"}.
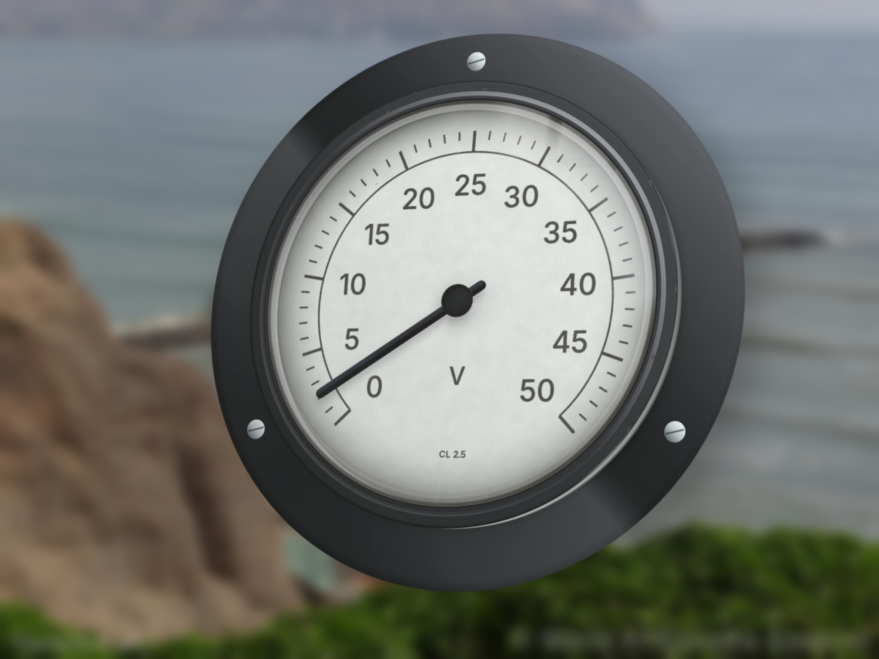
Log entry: {"value": 2, "unit": "V"}
